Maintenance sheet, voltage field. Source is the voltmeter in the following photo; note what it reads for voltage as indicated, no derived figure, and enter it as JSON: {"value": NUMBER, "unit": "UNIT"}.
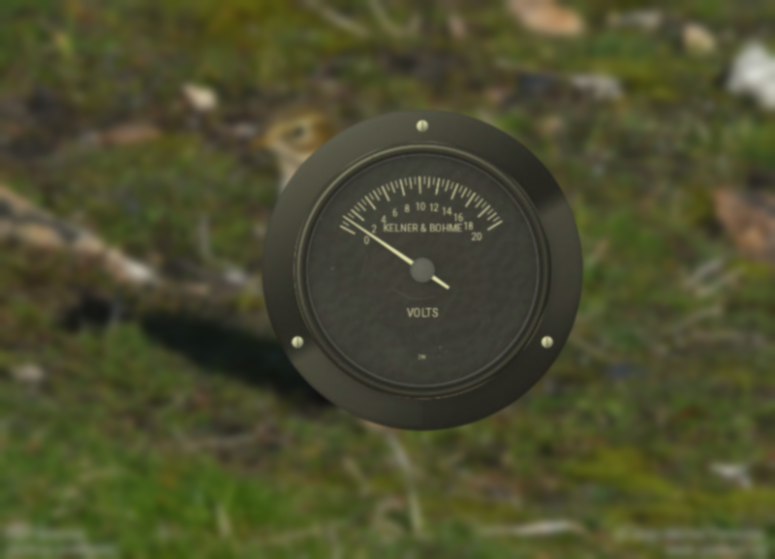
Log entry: {"value": 1, "unit": "V"}
